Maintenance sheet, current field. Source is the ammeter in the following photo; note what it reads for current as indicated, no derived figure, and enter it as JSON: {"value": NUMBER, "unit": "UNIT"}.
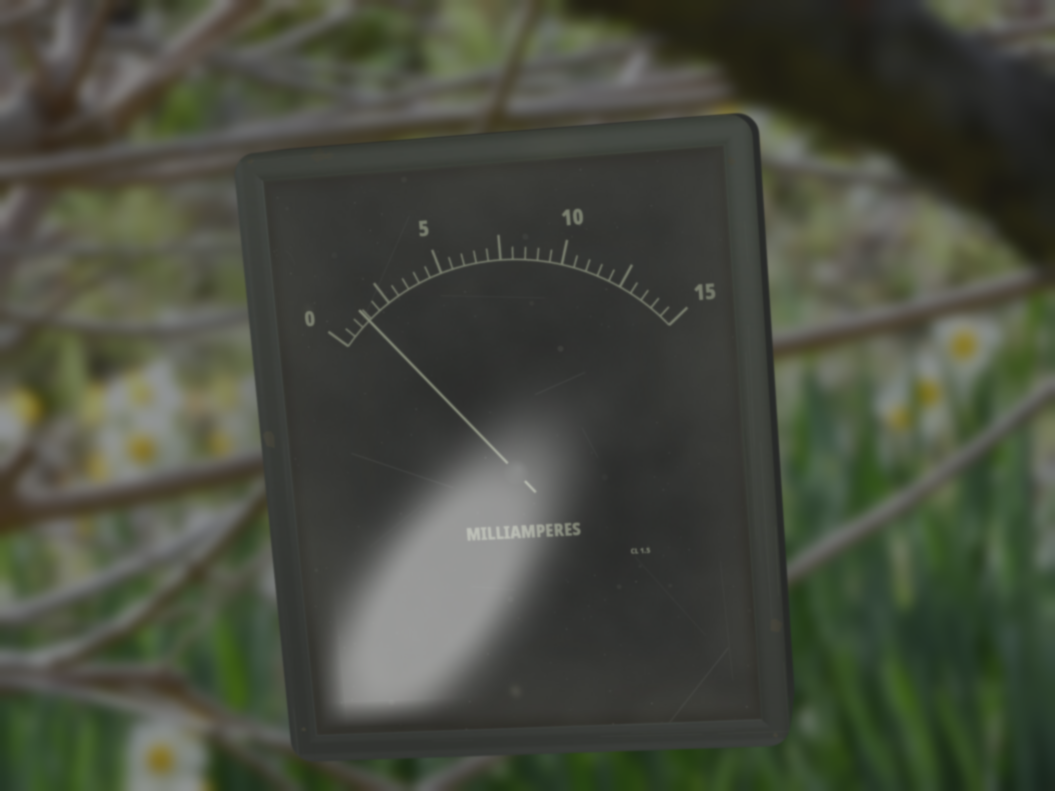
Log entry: {"value": 1.5, "unit": "mA"}
